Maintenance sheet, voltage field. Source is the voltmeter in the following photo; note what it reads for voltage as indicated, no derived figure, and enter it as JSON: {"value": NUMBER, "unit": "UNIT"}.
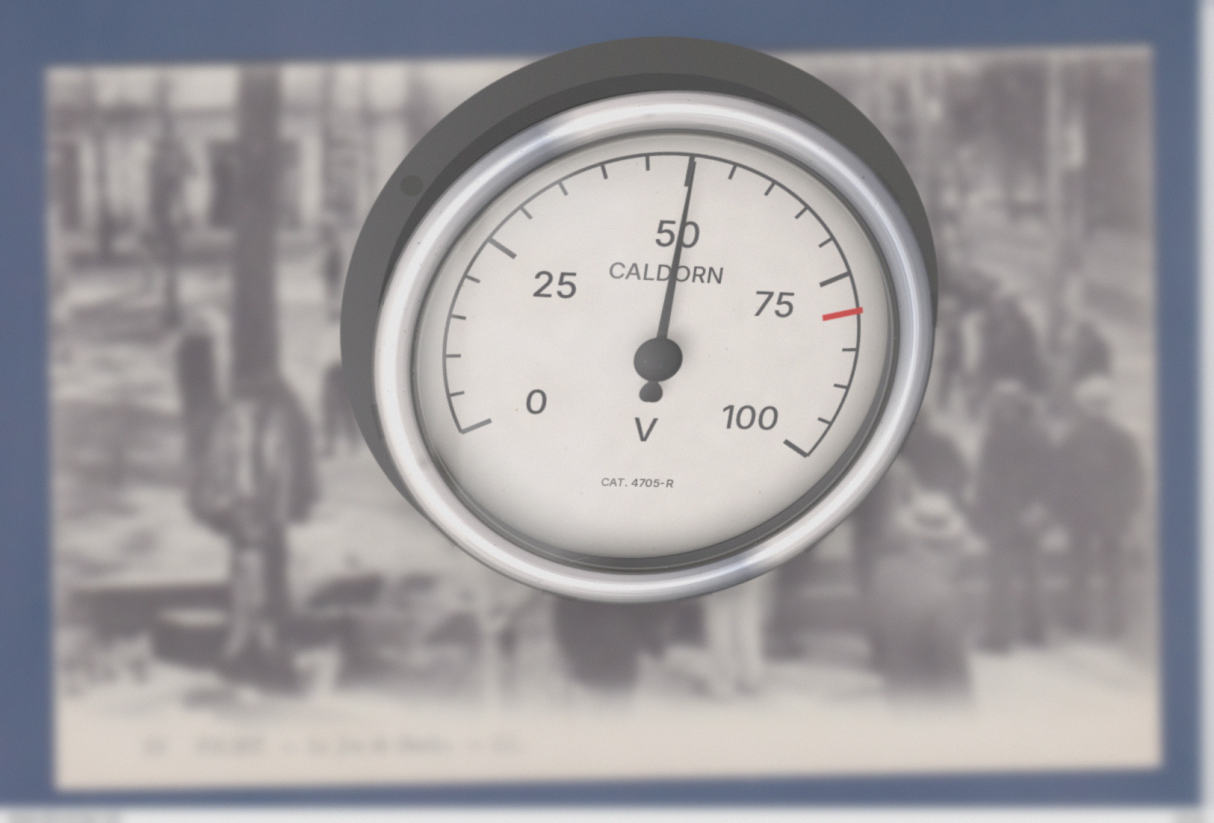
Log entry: {"value": 50, "unit": "V"}
